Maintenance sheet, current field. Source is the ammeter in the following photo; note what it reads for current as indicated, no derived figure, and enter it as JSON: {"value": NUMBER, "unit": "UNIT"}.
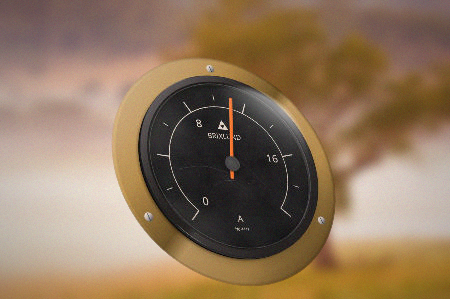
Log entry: {"value": 11, "unit": "A"}
